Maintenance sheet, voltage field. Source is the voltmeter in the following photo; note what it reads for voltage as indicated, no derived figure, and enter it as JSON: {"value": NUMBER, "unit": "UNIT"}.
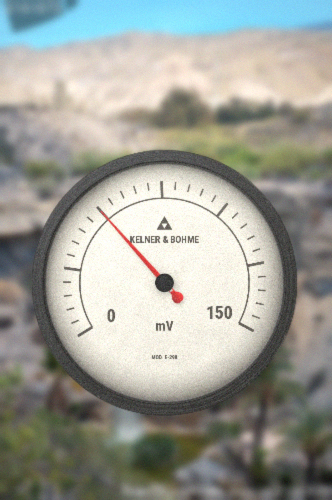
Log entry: {"value": 50, "unit": "mV"}
